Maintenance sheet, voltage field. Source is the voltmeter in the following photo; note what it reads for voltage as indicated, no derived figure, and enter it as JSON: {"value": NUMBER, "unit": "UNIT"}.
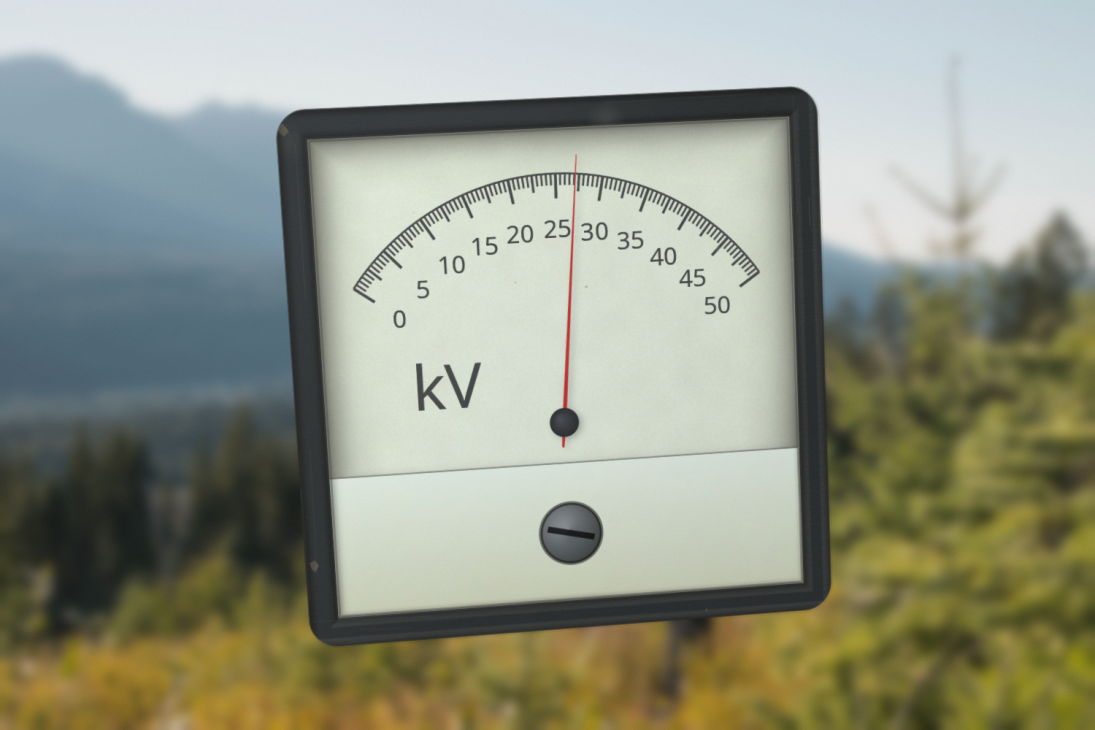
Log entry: {"value": 27, "unit": "kV"}
